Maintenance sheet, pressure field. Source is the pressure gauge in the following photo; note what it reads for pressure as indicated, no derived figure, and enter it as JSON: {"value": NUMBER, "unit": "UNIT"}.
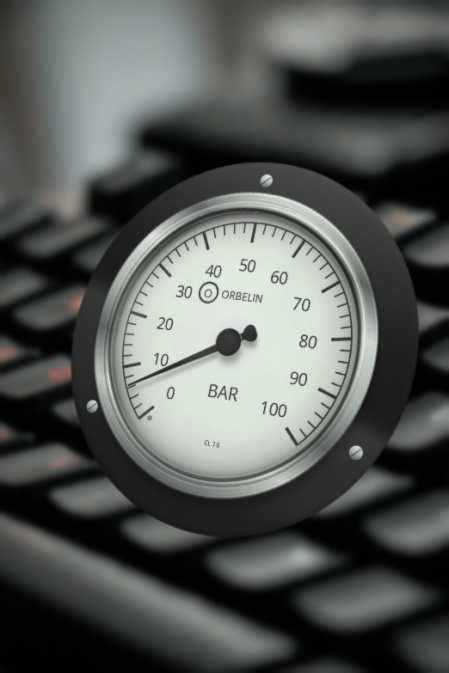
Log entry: {"value": 6, "unit": "bar"}
